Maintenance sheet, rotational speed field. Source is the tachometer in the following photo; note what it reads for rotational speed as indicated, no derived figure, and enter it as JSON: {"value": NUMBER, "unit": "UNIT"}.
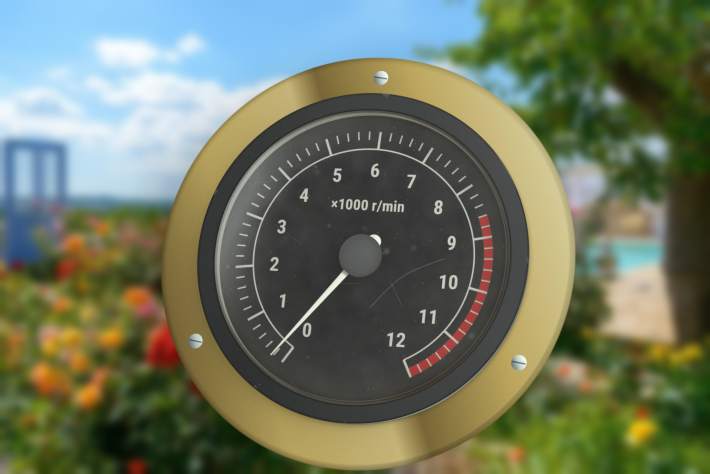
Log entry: {"value": 200, "unit": "rpm"}
